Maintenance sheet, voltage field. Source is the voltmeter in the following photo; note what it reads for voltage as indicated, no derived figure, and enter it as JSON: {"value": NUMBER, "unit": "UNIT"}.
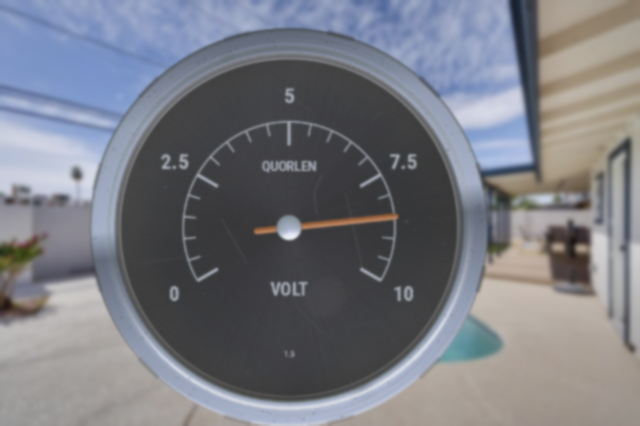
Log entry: {"value": 8.5, "unit": "V"}
